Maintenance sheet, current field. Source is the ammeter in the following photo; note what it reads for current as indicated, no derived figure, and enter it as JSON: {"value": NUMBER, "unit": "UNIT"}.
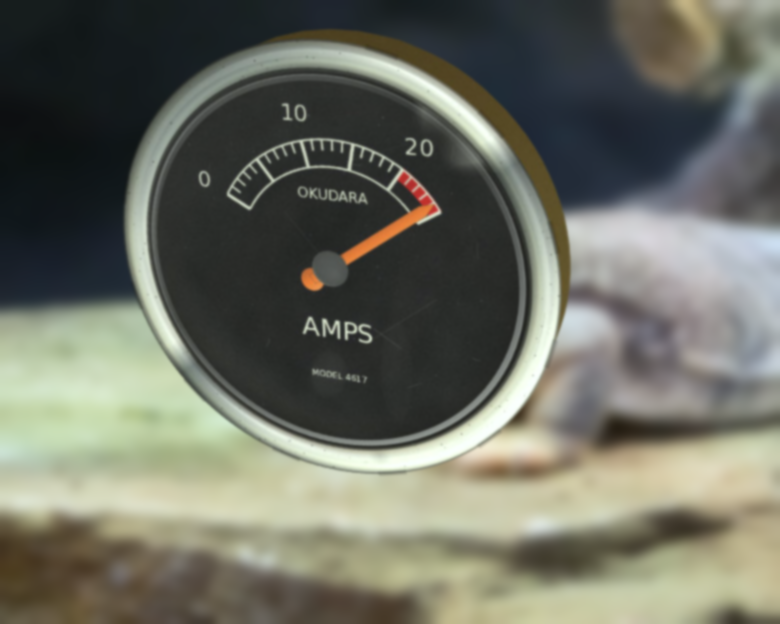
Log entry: {"value": 24, "unit": "A"}
